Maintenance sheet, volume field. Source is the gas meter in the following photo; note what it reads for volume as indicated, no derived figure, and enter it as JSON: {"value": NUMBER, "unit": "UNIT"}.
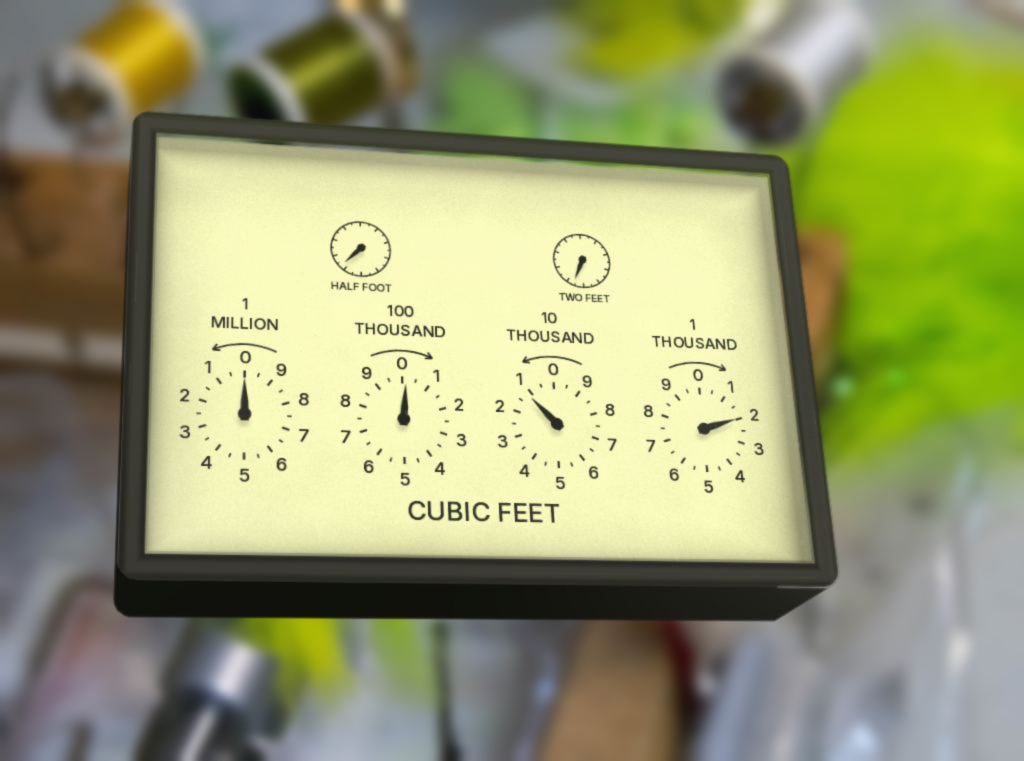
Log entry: {"value": 1200, "unit": "ft³"}
